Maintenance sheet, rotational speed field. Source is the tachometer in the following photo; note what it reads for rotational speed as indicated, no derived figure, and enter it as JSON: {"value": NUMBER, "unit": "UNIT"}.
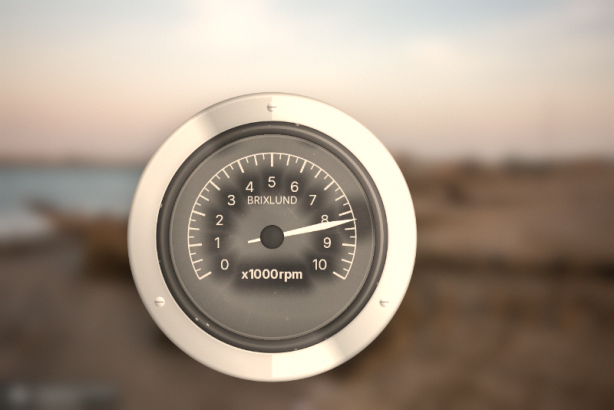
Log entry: {"value": 8250, "unit": "rpm"}
